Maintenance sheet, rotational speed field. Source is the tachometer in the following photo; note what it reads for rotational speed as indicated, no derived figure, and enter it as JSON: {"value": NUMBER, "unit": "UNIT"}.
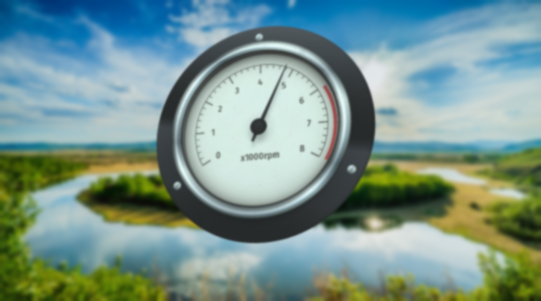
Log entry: {"value": 4800, "unit": "rpm"}
